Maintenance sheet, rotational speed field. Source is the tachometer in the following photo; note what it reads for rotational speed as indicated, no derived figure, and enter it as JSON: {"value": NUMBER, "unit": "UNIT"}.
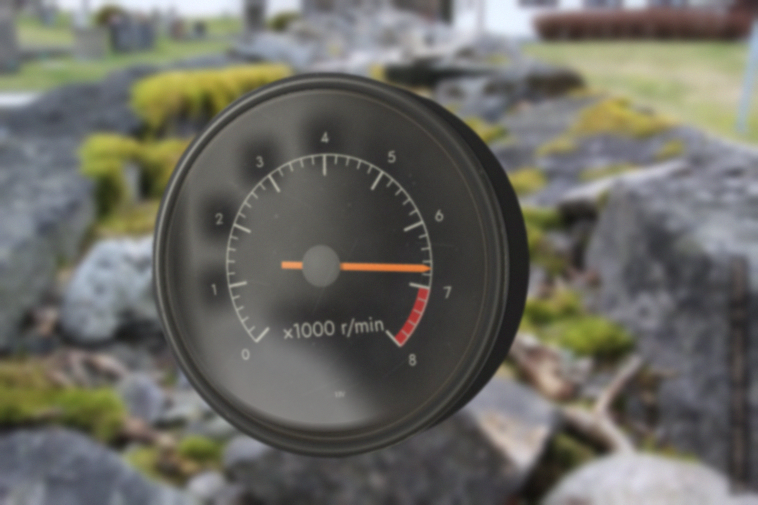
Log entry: {"value": 6700, "unit": "rpm"}
